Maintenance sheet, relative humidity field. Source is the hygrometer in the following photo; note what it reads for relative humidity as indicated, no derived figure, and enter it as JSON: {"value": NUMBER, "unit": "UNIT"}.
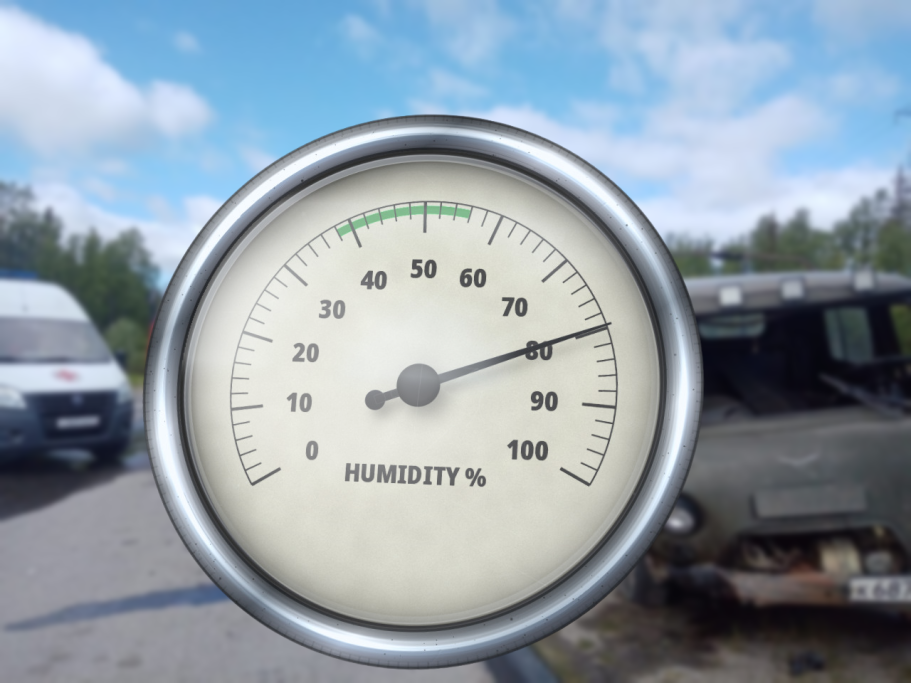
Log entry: {"value": 80, "unit": "%"}
